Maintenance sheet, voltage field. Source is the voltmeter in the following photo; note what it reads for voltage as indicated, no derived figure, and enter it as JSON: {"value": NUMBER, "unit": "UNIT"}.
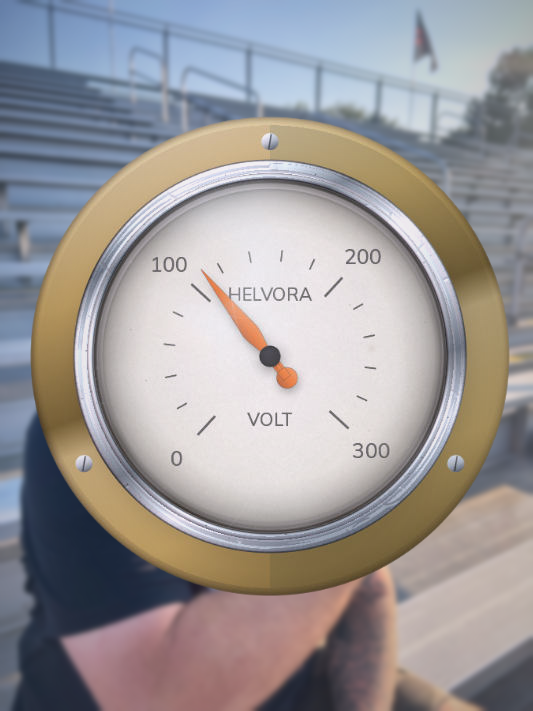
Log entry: {"value": 110, "unit": "V"}
